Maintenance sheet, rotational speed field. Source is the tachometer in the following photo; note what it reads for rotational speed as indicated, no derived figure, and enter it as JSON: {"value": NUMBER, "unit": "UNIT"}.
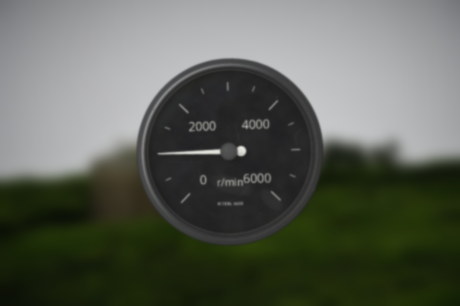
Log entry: {"value": 1000, "unit": "rpm"}
